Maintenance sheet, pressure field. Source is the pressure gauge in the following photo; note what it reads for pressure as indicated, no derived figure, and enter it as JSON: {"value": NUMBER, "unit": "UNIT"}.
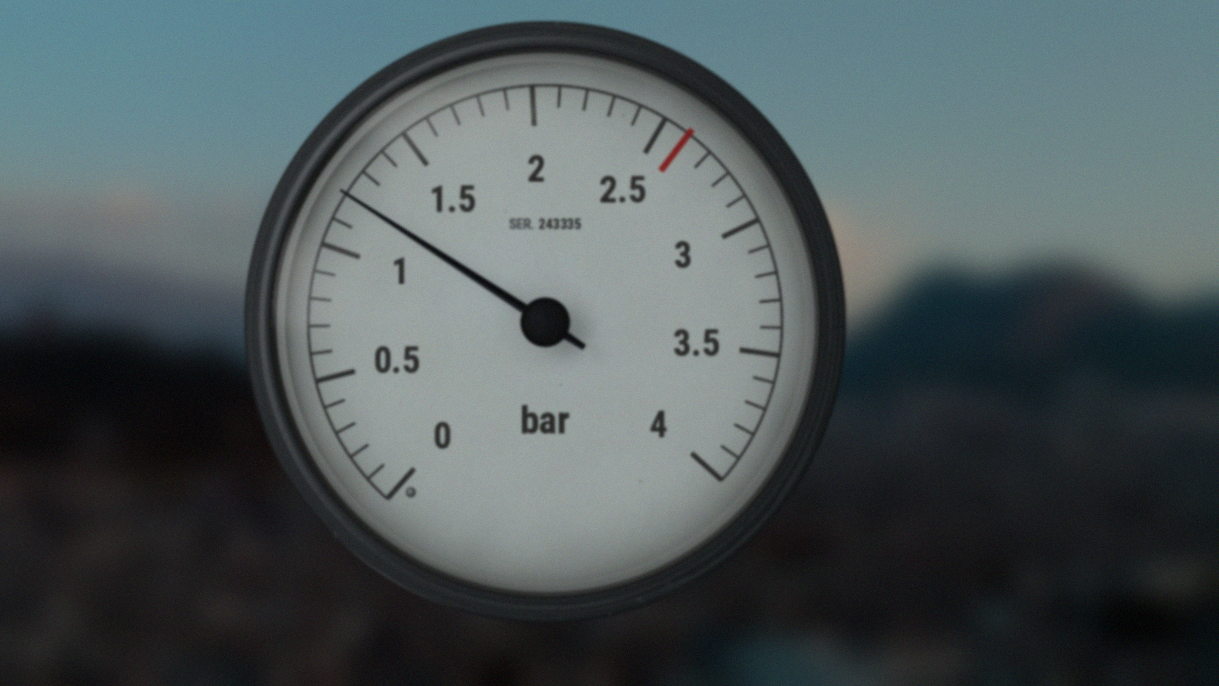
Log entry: {"value": 1.2, "unit": "bar"}
